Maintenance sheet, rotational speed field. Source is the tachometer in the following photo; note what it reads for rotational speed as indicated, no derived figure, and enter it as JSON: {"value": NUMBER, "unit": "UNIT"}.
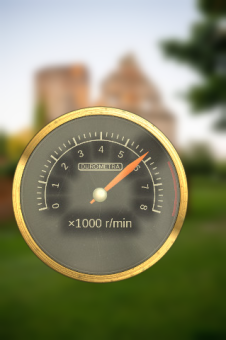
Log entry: {"value": 5800, "unit": "rpm"}
